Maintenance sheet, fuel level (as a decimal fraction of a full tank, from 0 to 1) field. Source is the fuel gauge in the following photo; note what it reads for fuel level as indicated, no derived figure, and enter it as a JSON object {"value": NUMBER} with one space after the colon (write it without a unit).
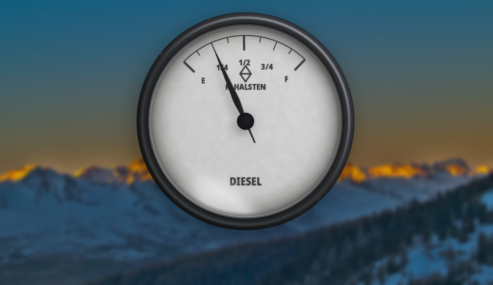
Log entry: {"value": 0.25}
